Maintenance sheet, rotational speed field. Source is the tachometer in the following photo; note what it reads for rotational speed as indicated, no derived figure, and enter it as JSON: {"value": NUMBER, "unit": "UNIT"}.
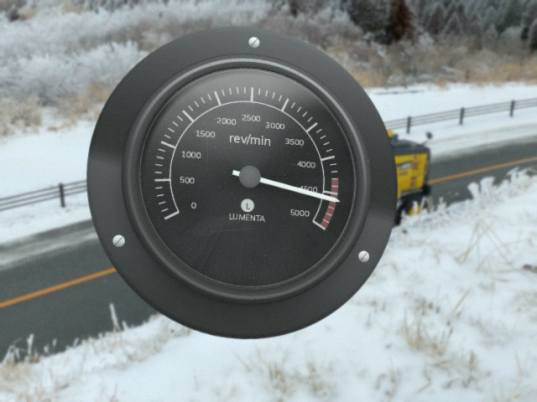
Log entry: {"value": 4600, "unit": "rpm"}
